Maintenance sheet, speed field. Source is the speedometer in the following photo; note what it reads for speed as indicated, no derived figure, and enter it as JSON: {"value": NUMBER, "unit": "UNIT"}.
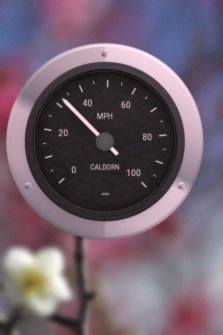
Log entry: {"value": 32.5, "unit": "mph"}
